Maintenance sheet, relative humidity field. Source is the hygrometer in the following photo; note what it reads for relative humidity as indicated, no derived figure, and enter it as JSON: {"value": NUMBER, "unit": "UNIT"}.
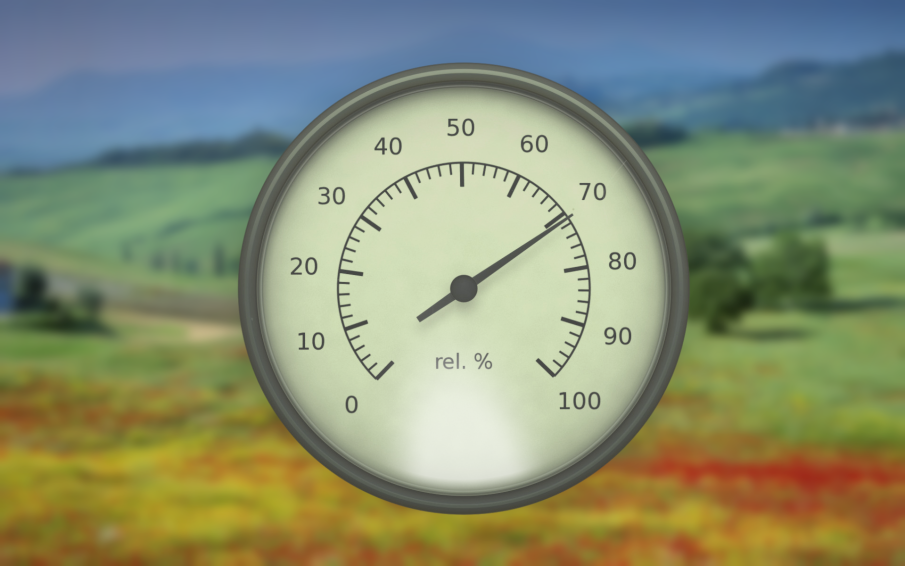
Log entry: {"value": 71, "unit": "%"}
